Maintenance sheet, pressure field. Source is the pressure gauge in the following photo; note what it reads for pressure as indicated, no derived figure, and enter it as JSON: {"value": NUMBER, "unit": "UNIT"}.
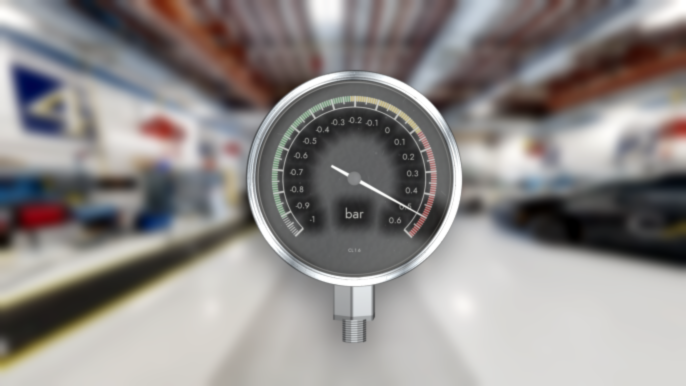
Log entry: {"value": 0.5, "unit": "bar"}
